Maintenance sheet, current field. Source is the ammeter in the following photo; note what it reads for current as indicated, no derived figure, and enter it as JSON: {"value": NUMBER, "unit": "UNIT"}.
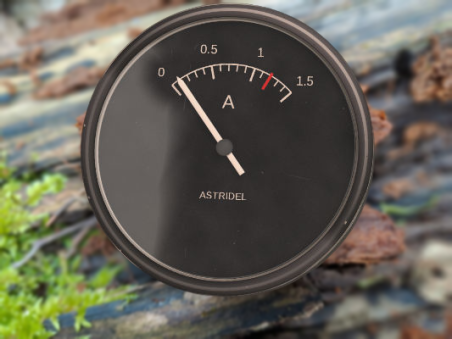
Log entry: {"value": 0.1, "unit": "A"}
